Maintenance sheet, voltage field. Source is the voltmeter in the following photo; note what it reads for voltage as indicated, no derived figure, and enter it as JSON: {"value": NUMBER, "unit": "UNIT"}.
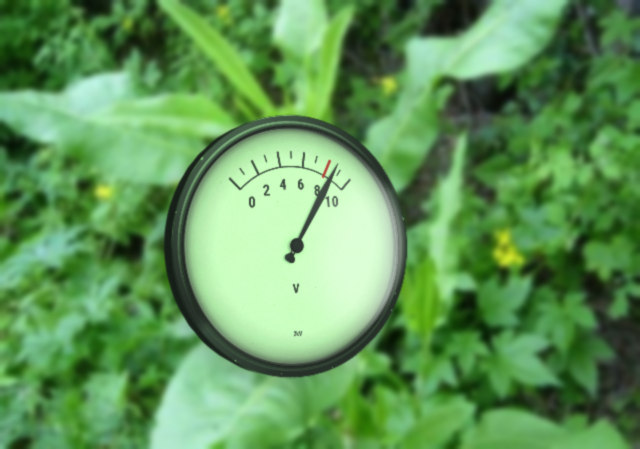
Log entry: {"value": 8.5, "unit": "V"}
